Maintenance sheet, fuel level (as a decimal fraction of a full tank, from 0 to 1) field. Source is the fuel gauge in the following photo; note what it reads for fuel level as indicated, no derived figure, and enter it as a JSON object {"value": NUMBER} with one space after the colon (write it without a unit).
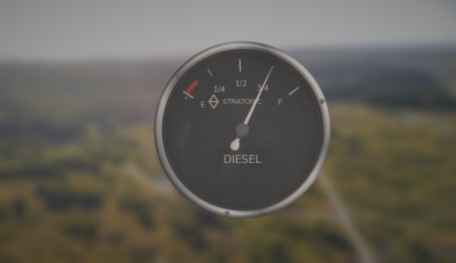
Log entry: {"value": 0.75}
